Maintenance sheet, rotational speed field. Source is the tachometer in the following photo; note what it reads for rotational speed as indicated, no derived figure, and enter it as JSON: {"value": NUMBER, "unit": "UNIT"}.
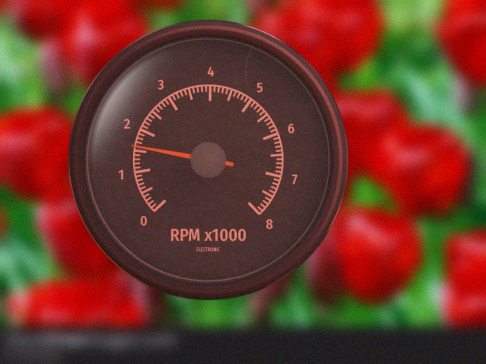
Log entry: {"value": 1600, "unit": "rpm"}
